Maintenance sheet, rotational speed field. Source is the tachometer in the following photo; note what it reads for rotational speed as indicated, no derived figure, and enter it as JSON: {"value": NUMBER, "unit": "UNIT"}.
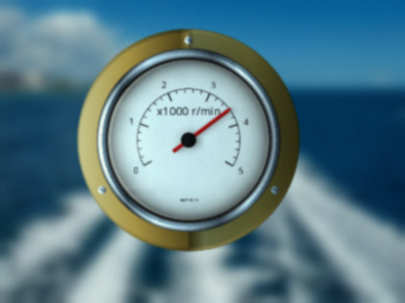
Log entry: {"value": 3600, "unit": "rpm"}
